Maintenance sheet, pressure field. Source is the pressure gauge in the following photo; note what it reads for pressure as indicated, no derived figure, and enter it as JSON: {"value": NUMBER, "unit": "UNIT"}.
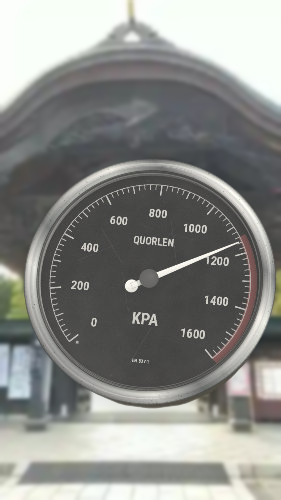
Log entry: {"value": 1160, "unit": "kPa"}
